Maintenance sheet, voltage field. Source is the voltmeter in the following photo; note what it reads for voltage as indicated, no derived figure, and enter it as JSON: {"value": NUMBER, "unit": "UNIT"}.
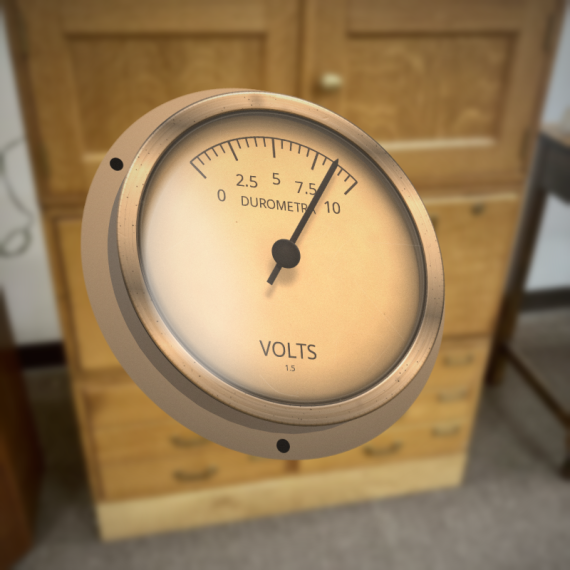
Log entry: {"value": 8.5, "unit": "V"}
